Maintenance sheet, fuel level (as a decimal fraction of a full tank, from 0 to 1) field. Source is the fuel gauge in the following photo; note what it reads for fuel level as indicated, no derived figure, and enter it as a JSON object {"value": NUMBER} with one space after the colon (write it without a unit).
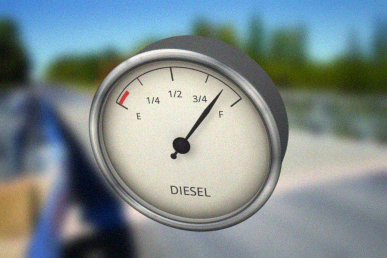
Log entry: {"value": 0.875}
